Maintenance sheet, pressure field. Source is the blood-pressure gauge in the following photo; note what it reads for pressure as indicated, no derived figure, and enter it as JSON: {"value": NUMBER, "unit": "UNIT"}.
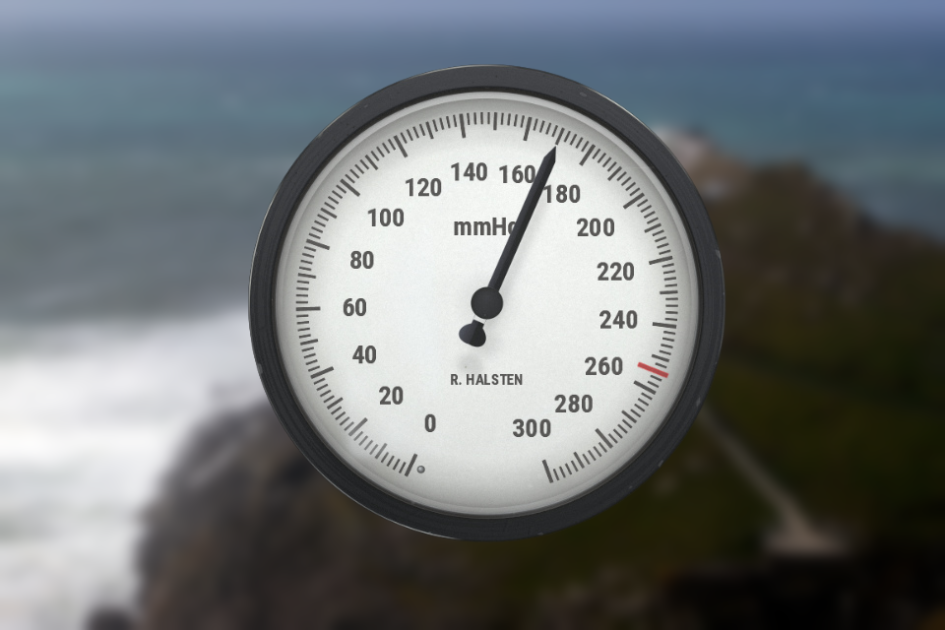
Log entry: {"value": 170, "unit": "mmHg"}
